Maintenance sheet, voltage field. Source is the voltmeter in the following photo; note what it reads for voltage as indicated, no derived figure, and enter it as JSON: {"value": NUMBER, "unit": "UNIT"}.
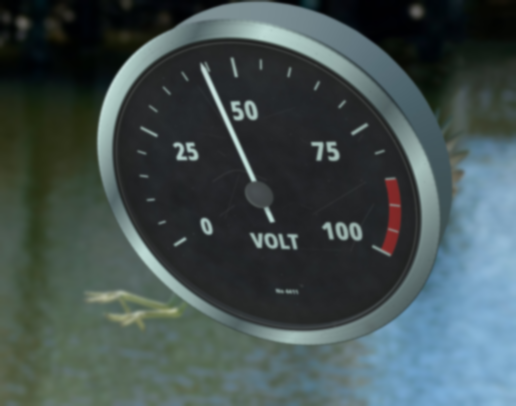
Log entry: {"value": 45, "unit": "V"}
